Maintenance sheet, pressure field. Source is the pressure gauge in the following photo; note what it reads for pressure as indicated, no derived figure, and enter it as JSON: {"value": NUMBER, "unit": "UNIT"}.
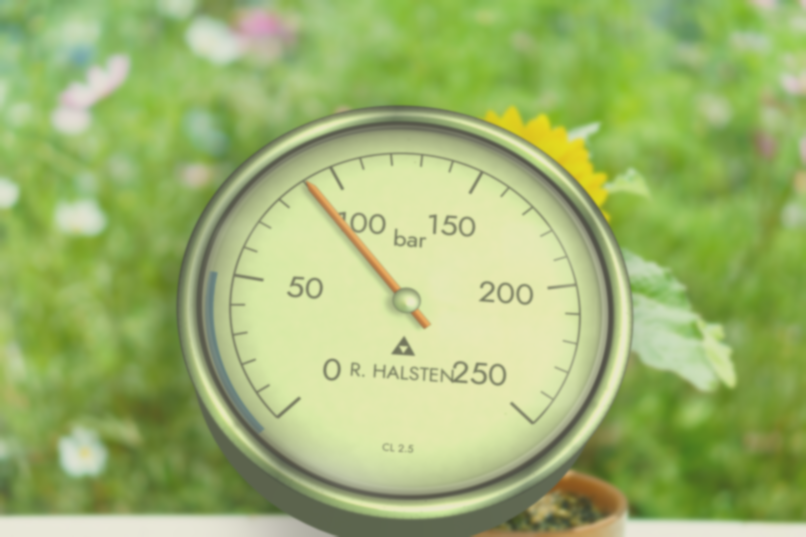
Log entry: {"value": 90, "unit": "bar"}
